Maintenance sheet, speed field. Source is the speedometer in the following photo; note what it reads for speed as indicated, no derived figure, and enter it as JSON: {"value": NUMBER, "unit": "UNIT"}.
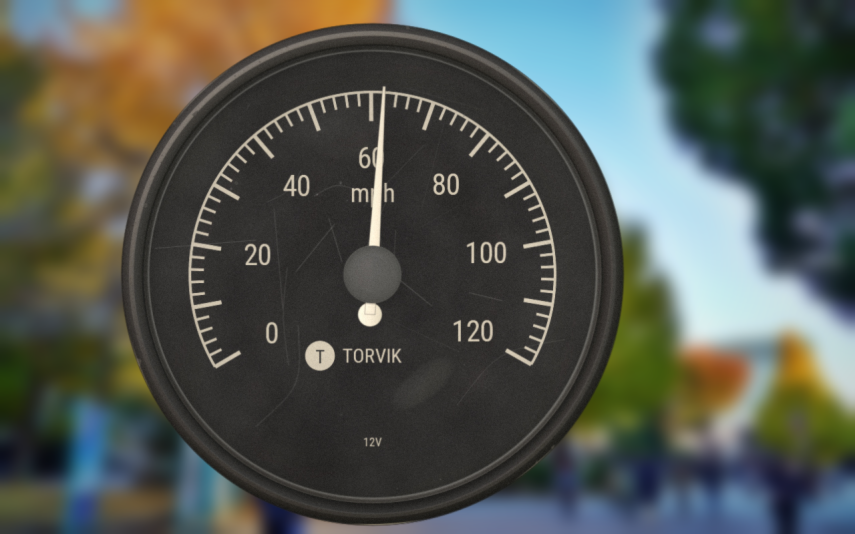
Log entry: {"value": 62, "unit": "mph"}
